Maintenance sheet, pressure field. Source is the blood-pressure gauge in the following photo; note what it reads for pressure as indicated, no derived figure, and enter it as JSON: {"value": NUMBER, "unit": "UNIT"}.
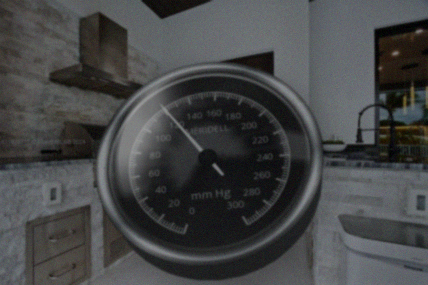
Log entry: {"value": 120, "unit": "mmHg"}
